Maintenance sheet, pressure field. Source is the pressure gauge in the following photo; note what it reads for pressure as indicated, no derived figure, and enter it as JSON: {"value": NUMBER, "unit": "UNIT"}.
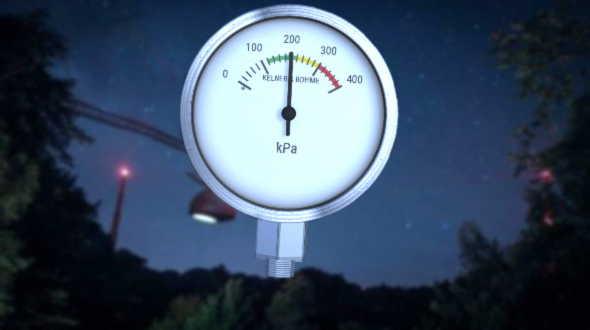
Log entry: {"value": 200, "unit": "kPa"}
